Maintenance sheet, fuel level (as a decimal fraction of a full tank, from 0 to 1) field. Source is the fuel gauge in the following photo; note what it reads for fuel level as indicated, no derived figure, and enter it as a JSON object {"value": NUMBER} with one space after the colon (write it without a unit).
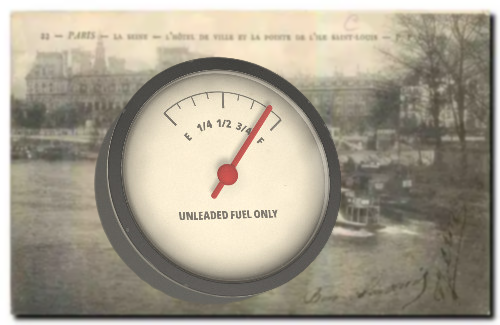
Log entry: {"value": 0.875}
